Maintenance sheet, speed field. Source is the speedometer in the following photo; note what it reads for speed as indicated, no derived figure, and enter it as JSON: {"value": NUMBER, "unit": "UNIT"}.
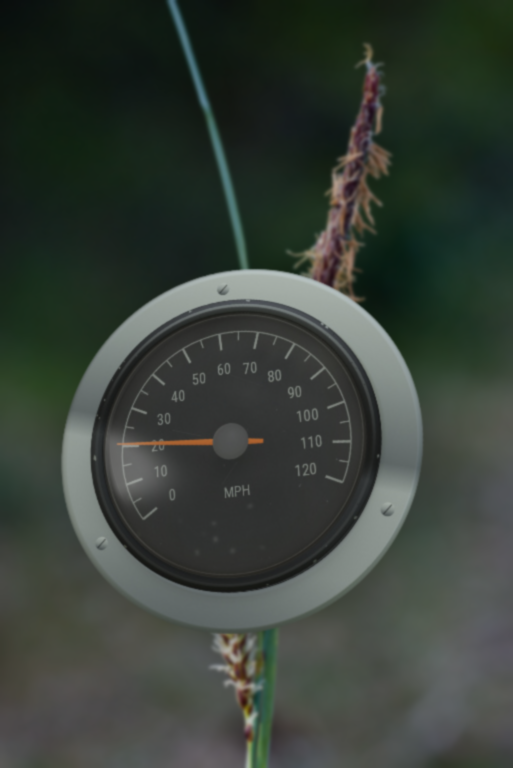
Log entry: {"value": 20, "unit": "mph"}
